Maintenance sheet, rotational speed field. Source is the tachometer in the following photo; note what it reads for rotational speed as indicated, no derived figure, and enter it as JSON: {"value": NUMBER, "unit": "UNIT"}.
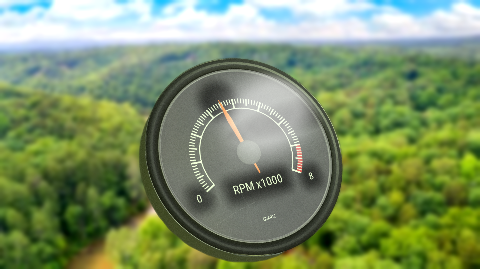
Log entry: {"value": 3500, "unit": "rpm"}
